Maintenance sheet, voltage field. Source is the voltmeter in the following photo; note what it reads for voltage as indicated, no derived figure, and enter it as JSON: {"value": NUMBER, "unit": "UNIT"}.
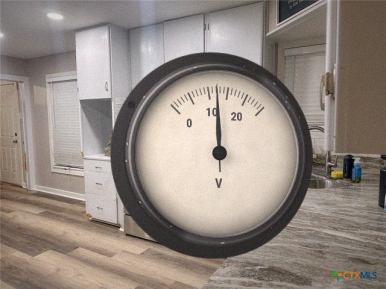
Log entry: {"value": 12, "unit": "V"}
